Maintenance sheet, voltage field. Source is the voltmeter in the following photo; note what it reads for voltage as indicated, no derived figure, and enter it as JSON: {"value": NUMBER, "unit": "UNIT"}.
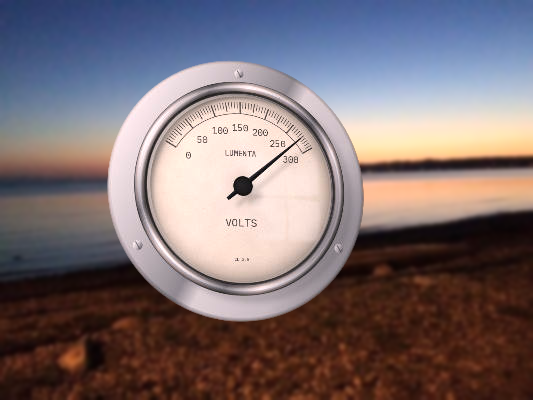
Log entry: {"value": 275, "unit": "V"}
